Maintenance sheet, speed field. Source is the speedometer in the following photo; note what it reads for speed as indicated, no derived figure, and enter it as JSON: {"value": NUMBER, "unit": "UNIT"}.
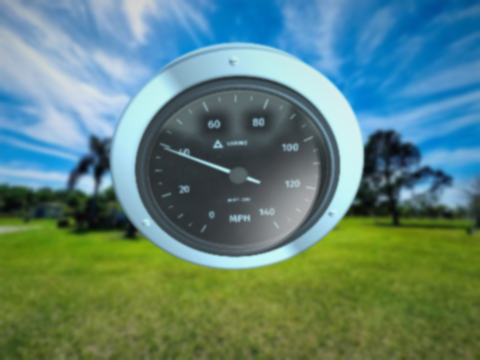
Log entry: {"value": 40, "unit": "mph"}
